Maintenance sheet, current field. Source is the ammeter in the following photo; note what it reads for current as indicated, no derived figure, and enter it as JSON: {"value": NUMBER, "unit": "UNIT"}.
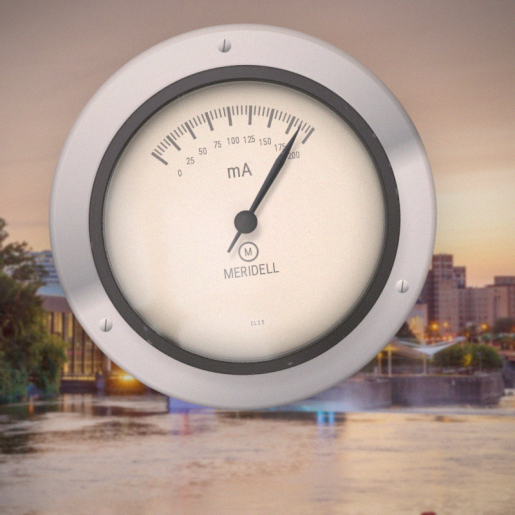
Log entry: {"value": 185, "unit": "mA"}
